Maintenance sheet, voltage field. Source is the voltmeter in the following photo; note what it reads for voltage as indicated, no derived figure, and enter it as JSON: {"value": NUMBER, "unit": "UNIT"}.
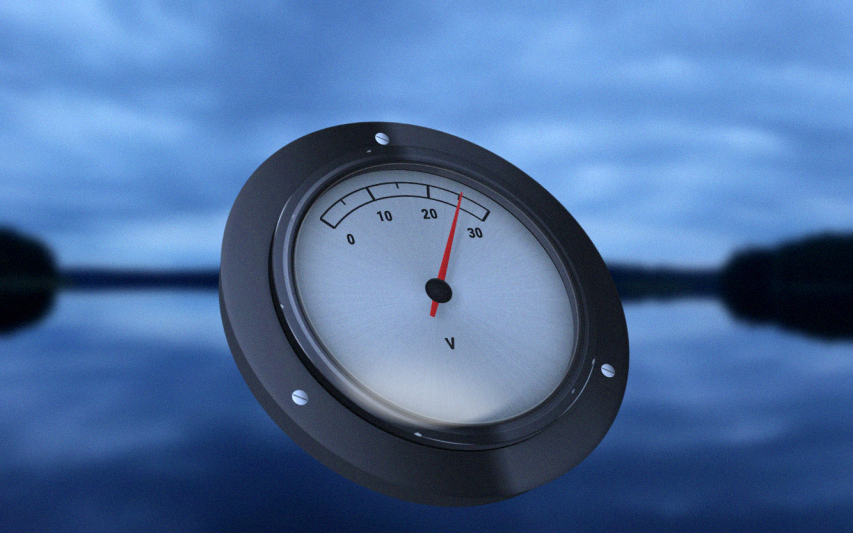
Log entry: {"value": 25, "unit": "V"}
